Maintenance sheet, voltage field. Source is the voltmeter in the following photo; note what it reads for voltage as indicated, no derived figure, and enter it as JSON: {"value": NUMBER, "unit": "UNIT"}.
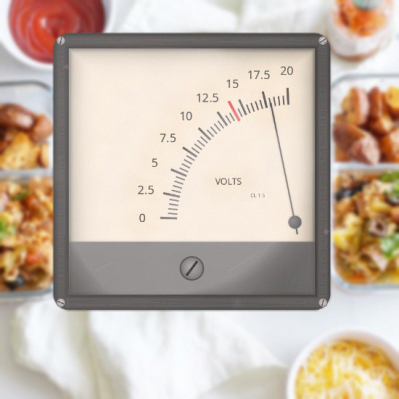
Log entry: {"value": 18, "unit": "V"}
